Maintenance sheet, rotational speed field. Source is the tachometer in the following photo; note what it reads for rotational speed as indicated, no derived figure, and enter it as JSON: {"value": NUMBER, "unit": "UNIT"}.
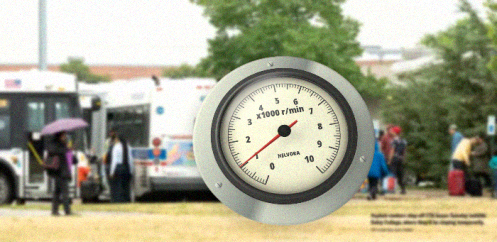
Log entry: {"value": 1000, "unit": "rpm"}
